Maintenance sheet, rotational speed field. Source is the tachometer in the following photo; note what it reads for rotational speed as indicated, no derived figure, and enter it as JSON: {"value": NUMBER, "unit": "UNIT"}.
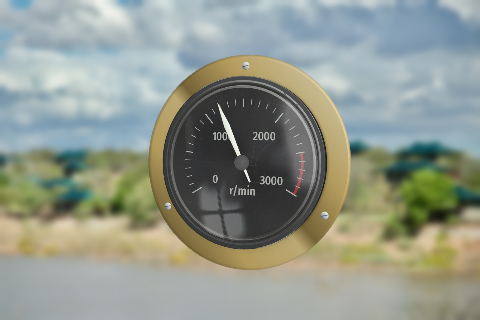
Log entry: {"value": 1200, "unit": "rpm"}
